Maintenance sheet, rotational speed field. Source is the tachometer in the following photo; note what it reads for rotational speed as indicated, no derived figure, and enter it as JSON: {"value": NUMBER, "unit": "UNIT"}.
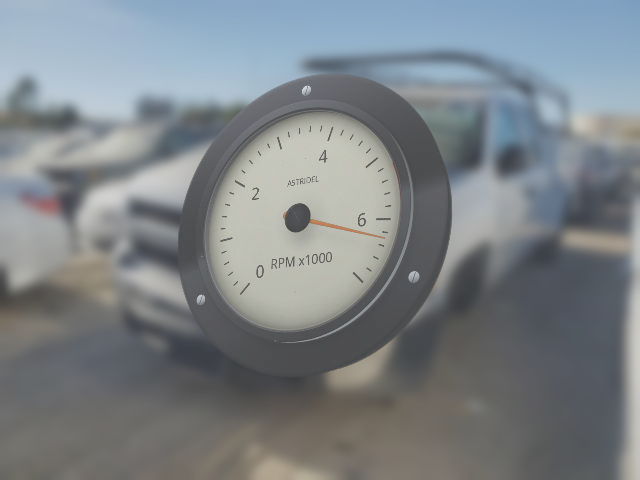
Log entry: {"value": 6300, "unit": "rpm"}
